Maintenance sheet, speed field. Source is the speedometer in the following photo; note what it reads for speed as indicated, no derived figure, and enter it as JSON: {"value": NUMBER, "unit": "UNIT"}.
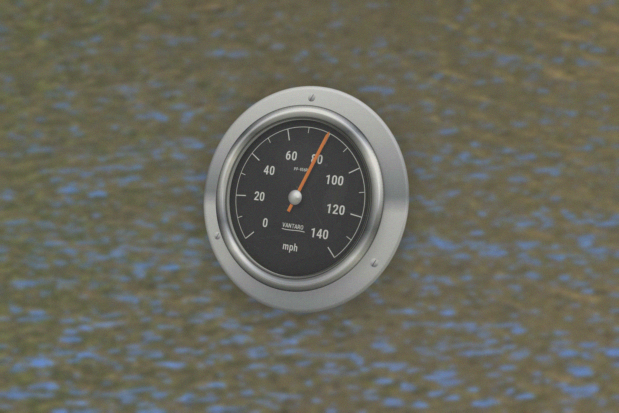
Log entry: {"value": 80, "unit": "mph"}
